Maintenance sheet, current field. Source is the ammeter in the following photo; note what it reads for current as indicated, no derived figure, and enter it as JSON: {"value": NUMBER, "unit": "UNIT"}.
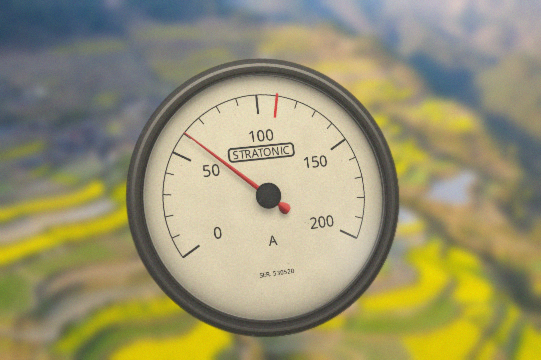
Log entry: {"value": 60, "unit": "A"}
